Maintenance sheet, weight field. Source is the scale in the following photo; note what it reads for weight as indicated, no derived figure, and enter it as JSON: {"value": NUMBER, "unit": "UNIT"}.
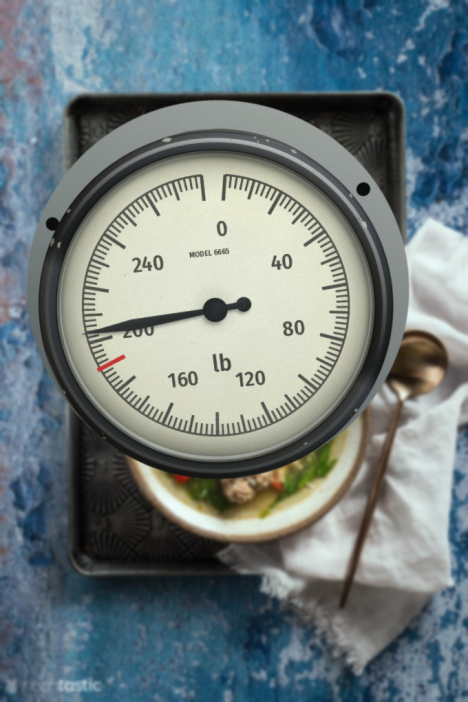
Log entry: {"value": 204, "unit": "lb"}
